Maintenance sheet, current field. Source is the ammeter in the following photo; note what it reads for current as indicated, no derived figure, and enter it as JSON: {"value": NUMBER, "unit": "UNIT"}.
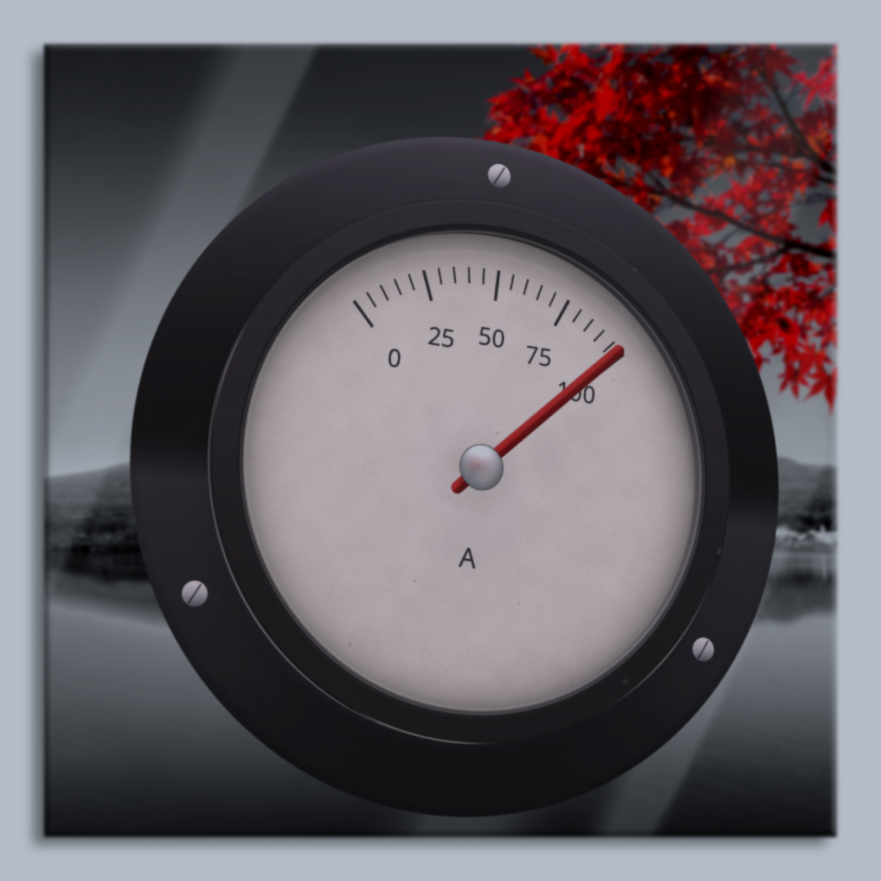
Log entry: {"value": 97.5, "unit": "A"}
